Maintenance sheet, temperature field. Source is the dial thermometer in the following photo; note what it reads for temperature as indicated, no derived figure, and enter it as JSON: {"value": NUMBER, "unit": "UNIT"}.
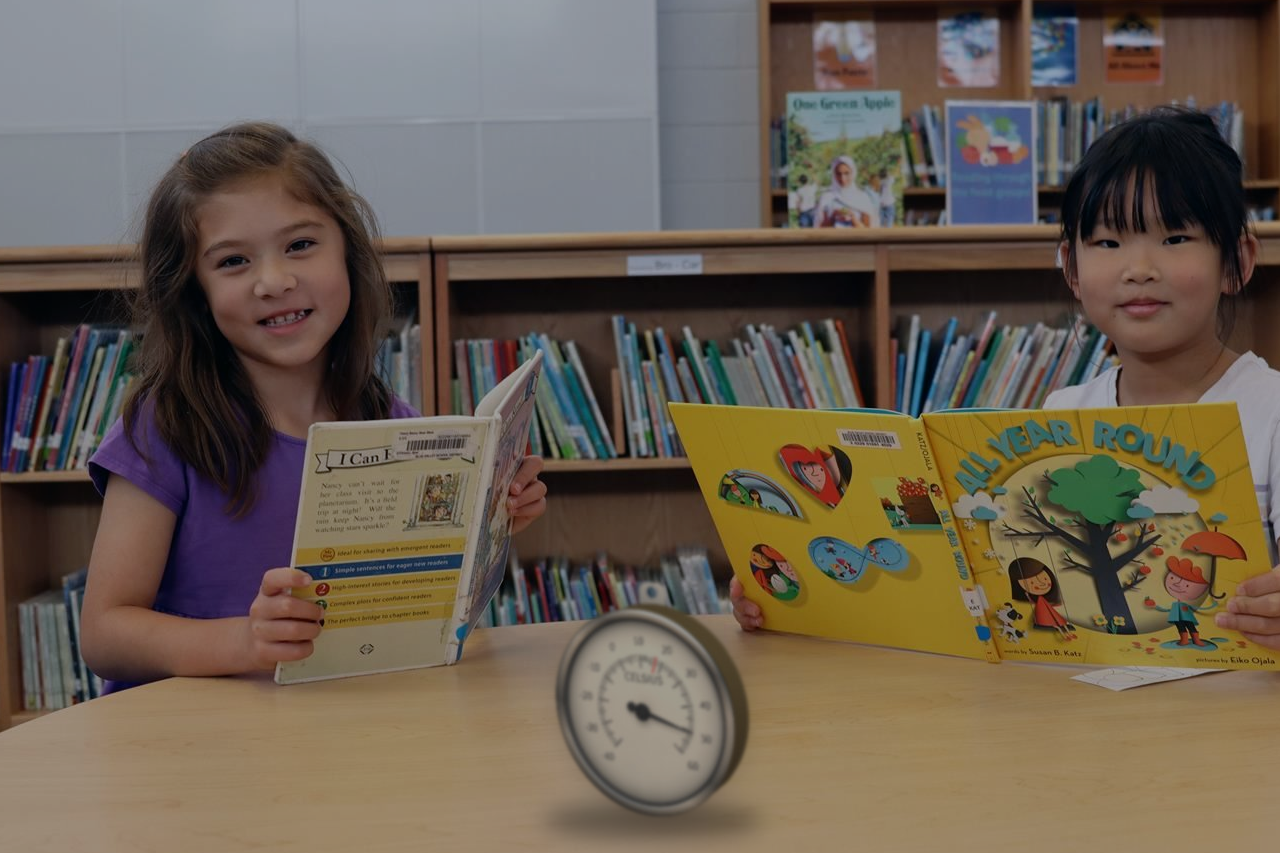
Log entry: {"value": 50, "unit": "°C"}
